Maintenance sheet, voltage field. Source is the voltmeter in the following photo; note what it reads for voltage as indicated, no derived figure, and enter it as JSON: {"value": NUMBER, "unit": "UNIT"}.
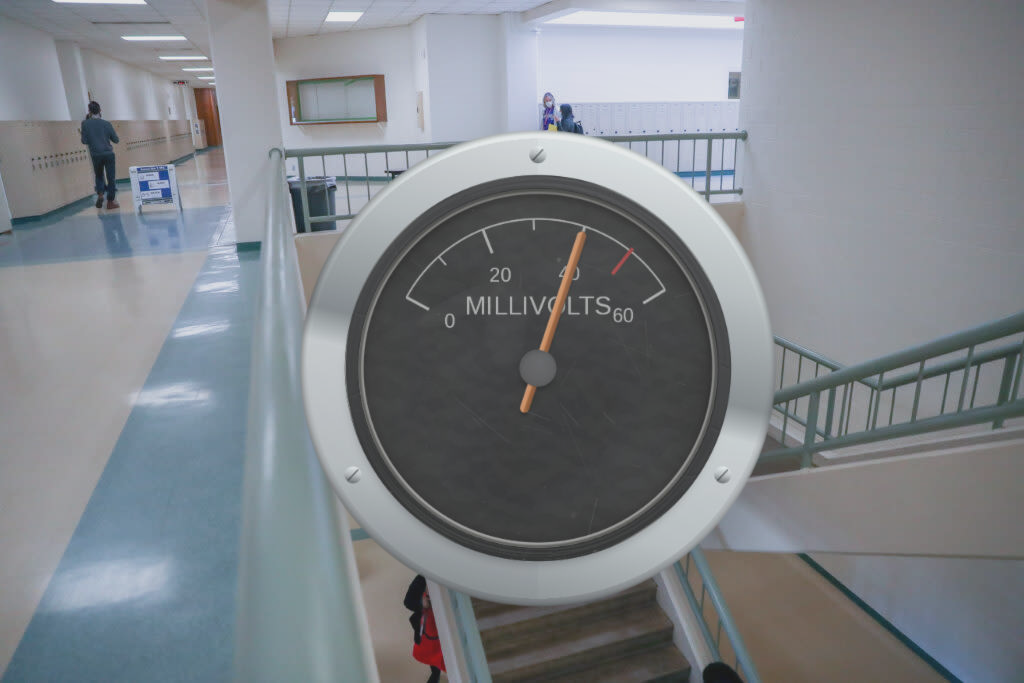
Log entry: {"value": 40, "unit": "mV"}
